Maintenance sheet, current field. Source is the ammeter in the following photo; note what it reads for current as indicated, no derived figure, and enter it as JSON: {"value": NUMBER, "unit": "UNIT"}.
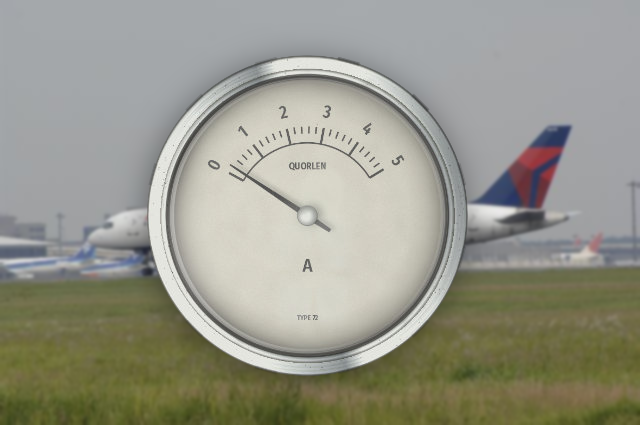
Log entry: {"value": 0.2, "unit": "A"}
